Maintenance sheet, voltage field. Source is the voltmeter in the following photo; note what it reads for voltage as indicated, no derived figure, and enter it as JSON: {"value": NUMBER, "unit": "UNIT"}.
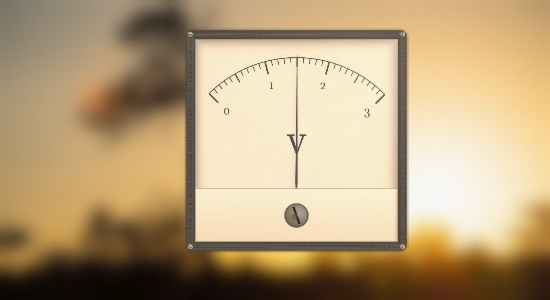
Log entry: {"value": 1.5, "unit": "V"}
